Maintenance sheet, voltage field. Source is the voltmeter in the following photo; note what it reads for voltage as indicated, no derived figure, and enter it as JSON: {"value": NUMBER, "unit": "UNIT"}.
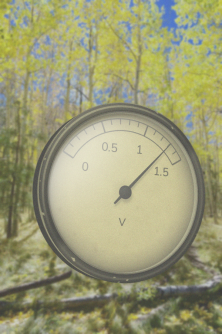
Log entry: {"value": 1.3, "unit": "V"}
